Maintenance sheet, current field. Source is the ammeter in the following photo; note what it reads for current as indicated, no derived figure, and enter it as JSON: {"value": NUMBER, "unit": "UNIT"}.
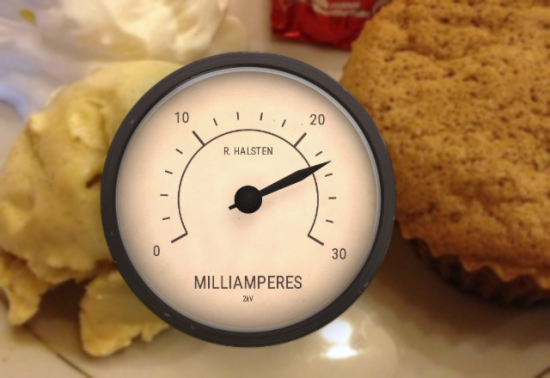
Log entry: {"value": 23, "unit": "mA"}
